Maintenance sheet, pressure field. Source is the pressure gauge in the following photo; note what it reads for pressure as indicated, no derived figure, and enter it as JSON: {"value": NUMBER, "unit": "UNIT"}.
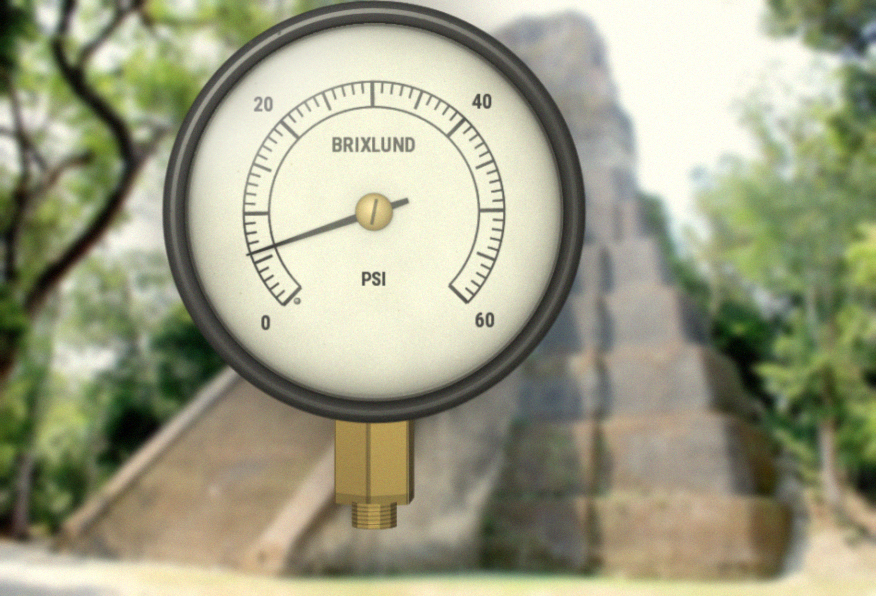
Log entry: {"value": 6, "unit": "psi"}
